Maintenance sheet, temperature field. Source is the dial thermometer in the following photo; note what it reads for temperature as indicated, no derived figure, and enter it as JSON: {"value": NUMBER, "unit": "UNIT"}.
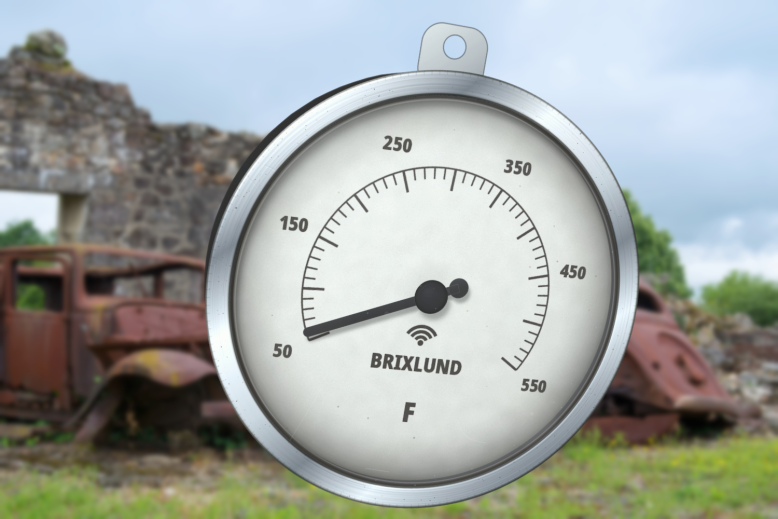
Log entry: {"value": 60, "unit": "°F"}
